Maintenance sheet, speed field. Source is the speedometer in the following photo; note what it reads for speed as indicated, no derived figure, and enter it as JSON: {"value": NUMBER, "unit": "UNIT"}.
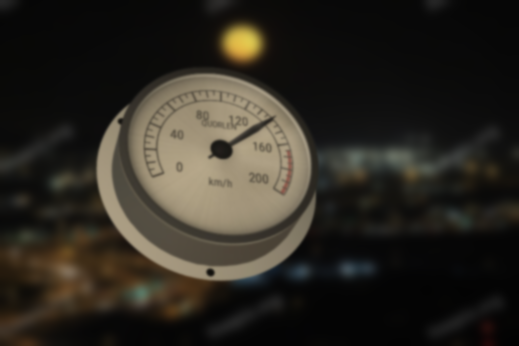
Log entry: {"value": 140, "unit": "km/h"}
